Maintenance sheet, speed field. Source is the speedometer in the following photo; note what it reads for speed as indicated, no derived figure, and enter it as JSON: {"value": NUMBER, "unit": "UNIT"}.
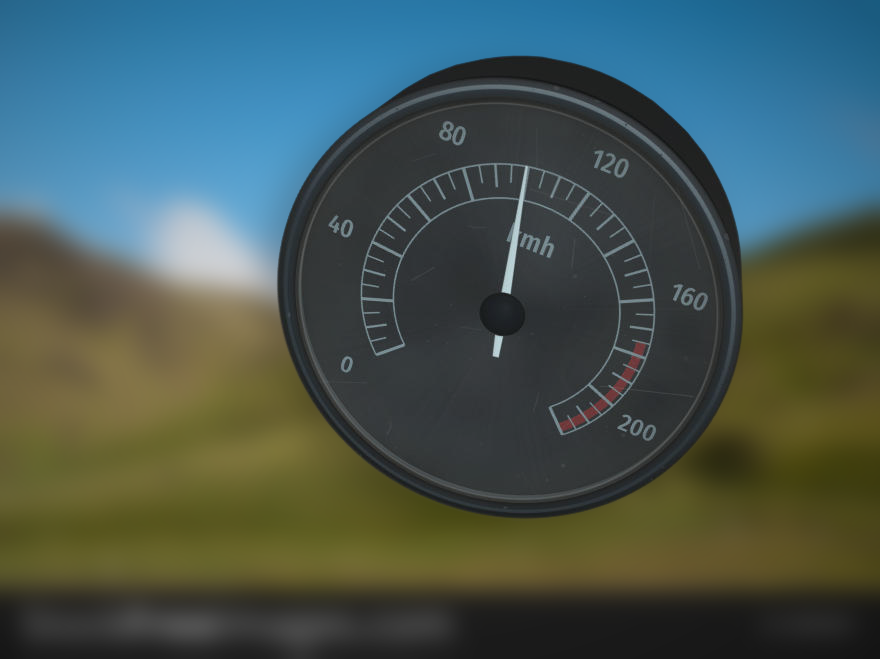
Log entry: {"value": 100, "unit": "km/h"}
